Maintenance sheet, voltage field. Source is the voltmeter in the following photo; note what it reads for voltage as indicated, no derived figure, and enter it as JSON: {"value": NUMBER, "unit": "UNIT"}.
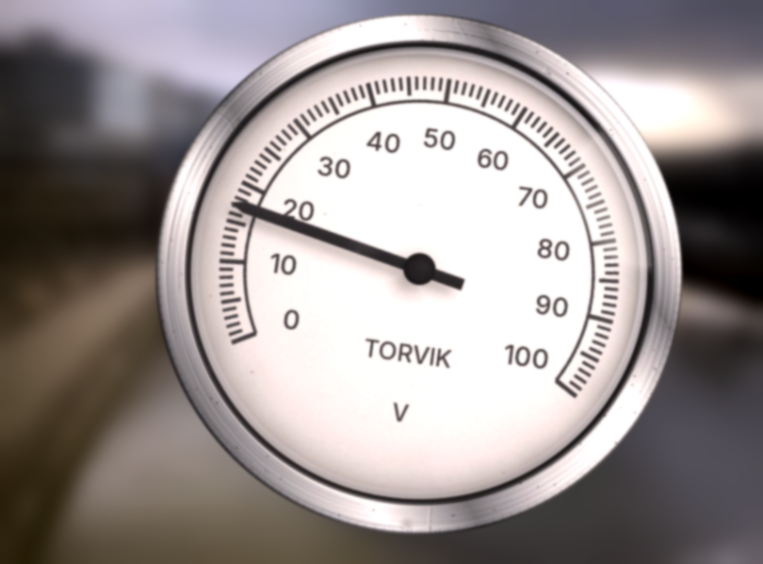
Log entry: {"value": 17, "unit": "V"}
